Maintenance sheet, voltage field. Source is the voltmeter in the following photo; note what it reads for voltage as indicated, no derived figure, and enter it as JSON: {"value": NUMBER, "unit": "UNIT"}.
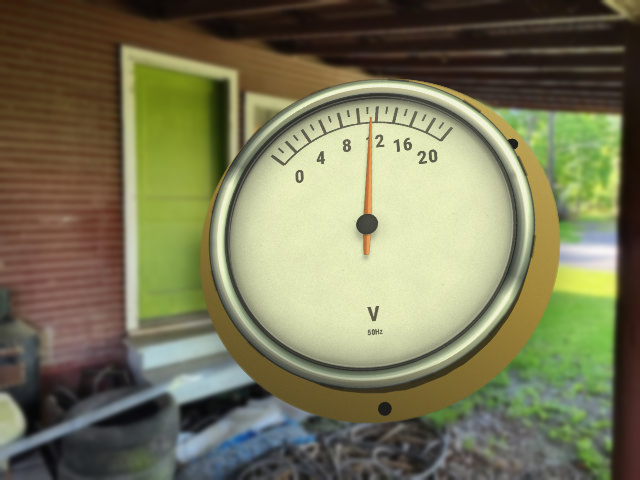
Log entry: {"value": 11.5, "unit": "V"}
